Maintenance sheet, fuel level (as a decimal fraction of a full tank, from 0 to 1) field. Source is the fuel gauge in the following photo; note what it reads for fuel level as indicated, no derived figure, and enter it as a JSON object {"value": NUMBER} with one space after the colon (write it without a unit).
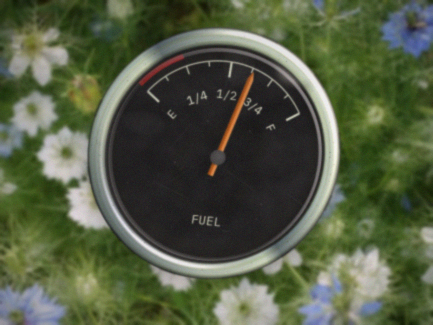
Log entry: {"value": 0.625}
